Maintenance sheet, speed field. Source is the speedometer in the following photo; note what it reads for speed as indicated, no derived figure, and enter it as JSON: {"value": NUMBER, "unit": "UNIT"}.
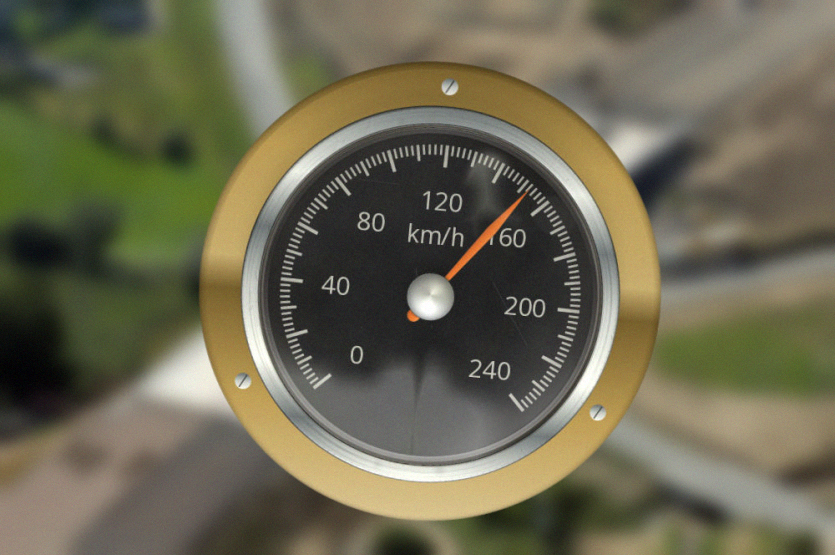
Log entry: {"value": 152, "unit": "km/h"}
